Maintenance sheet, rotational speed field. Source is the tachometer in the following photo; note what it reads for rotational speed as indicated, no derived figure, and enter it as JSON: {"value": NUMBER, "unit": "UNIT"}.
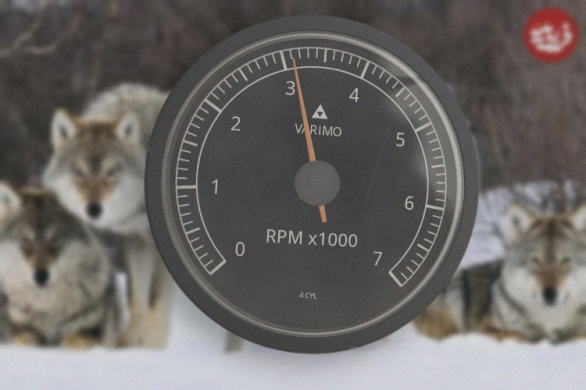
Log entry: {"value": 3100, "unit": "rpm"}
